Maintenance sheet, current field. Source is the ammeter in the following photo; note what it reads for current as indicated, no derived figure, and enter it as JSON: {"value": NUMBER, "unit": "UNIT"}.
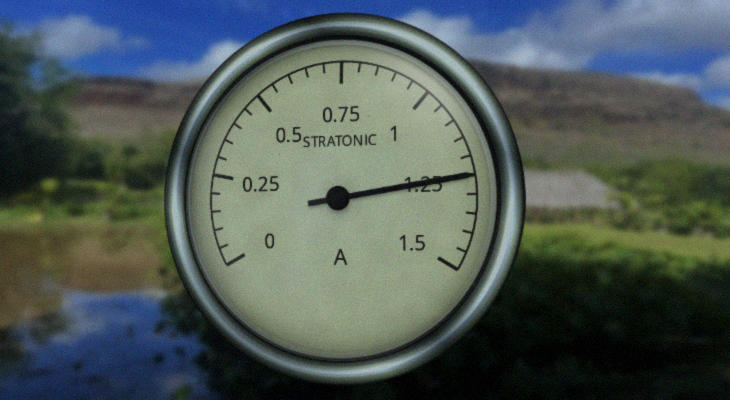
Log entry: {"value": 1.25, "unit": "A"}
